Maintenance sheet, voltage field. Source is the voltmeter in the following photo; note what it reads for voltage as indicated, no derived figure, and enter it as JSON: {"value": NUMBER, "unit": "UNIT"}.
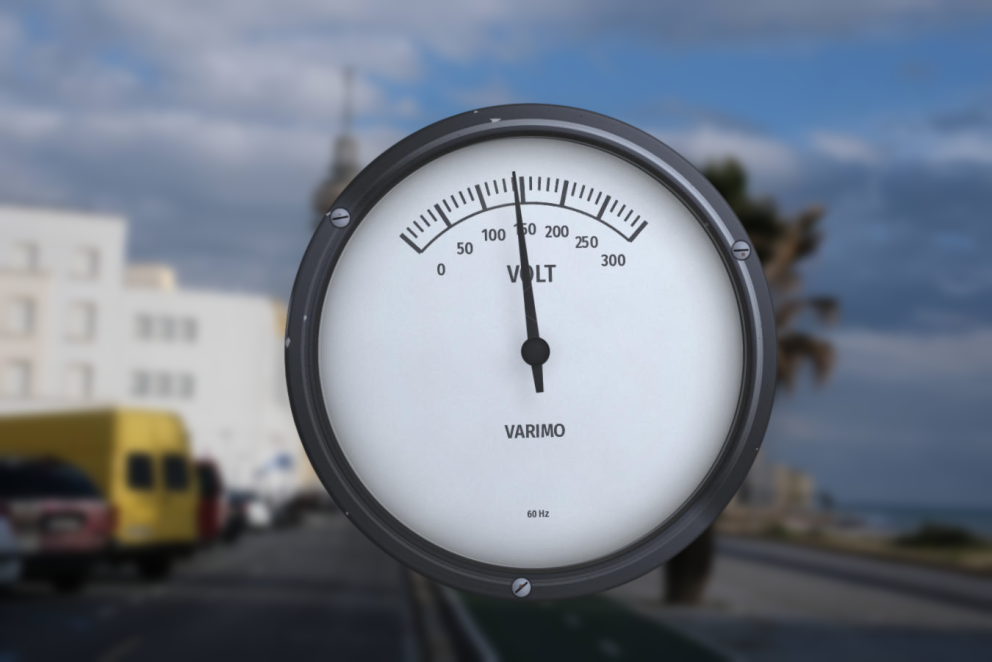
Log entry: {"value": 140, "unit": "V"}
